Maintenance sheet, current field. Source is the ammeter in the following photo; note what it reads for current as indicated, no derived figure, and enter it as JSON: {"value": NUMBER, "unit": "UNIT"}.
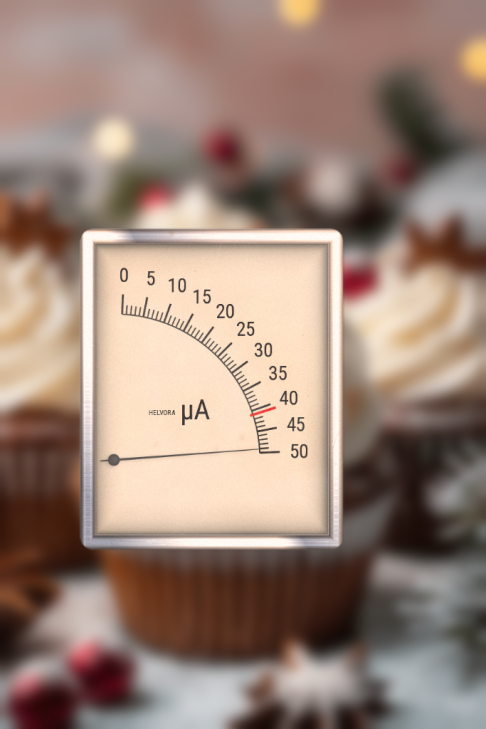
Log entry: {"value": 49, "unit": "µA"}
